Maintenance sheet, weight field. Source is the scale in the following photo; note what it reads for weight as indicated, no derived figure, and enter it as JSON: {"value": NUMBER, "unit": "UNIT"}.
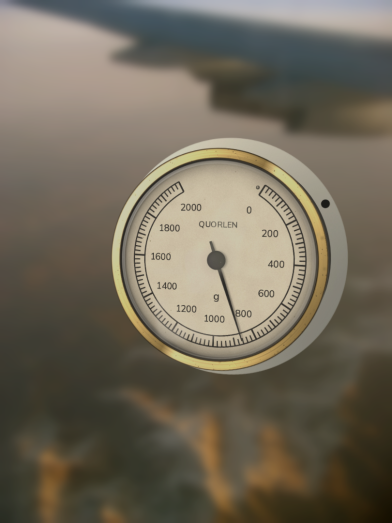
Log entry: {"value": 860, "unit": "g"}
